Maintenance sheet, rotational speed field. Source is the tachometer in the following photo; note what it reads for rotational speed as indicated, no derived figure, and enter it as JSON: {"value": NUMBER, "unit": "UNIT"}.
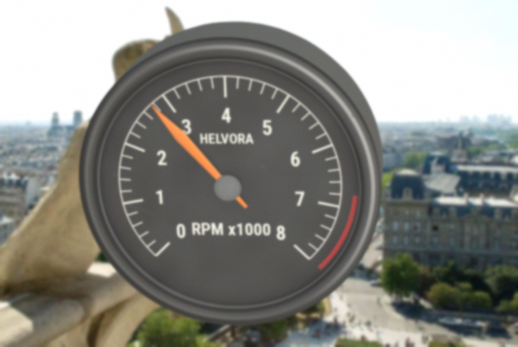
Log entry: {"value": 2800, "unit": "rpm"}
